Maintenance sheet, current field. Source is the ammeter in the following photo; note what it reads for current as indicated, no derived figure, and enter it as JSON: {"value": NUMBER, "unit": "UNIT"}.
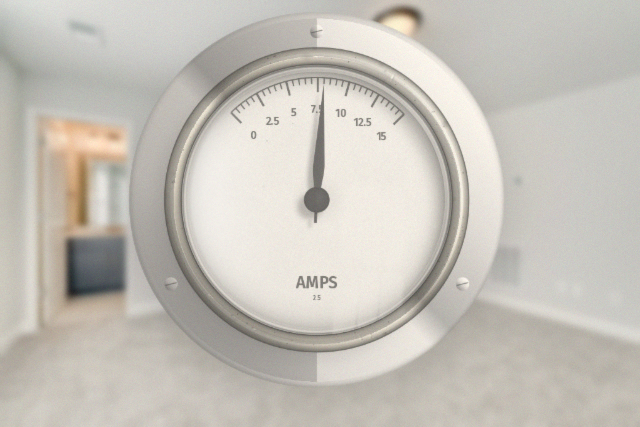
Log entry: {"value": 8, "unit": "A"}
